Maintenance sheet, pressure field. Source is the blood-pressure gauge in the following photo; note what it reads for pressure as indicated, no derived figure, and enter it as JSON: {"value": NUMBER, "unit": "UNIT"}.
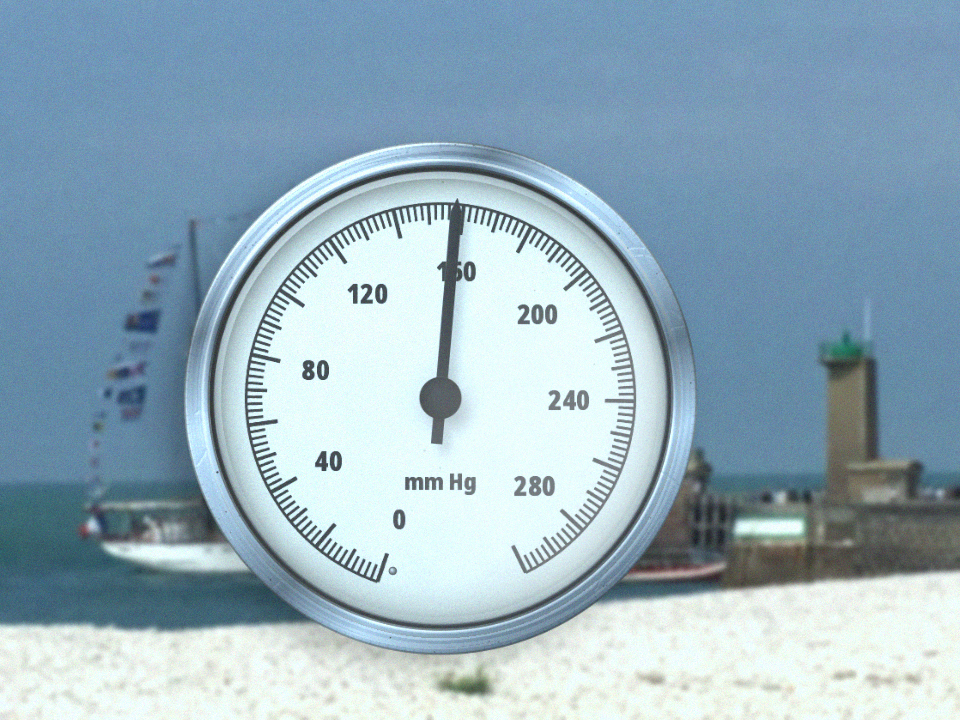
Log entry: {"value": 158, "unit": "mmHg"}
